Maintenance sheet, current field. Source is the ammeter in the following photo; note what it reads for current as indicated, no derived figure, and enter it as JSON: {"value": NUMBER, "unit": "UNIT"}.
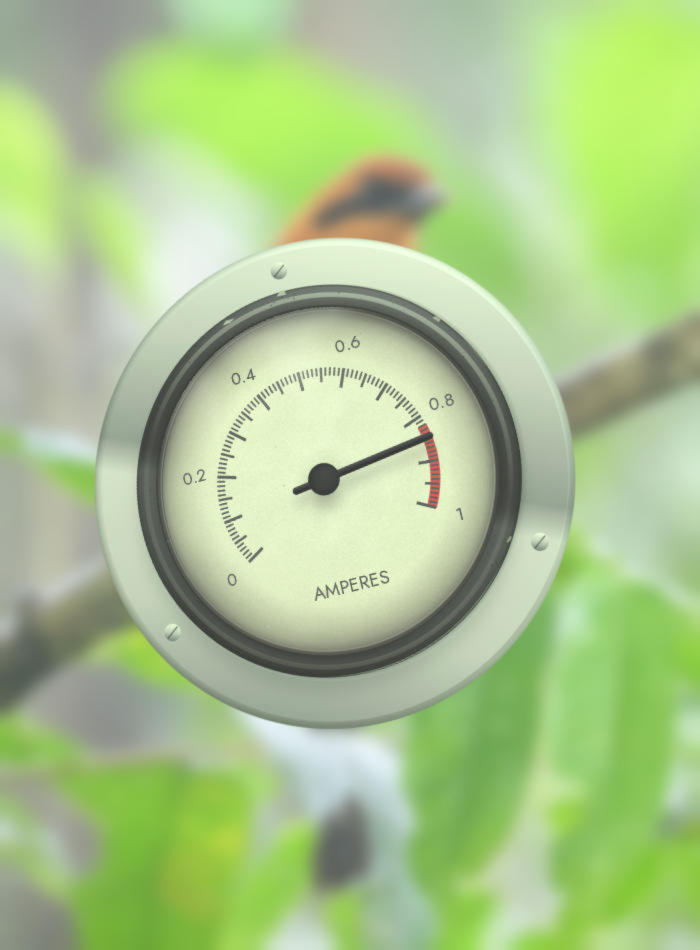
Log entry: {"value": 0.85, "unit": "A"}
